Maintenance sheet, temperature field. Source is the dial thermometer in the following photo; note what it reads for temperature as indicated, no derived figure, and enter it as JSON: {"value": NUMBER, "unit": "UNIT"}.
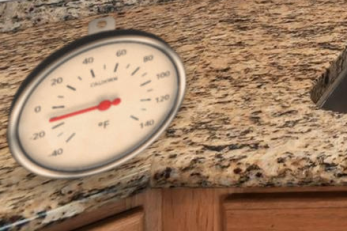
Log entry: {"value": -10, "unit": "°F"}
